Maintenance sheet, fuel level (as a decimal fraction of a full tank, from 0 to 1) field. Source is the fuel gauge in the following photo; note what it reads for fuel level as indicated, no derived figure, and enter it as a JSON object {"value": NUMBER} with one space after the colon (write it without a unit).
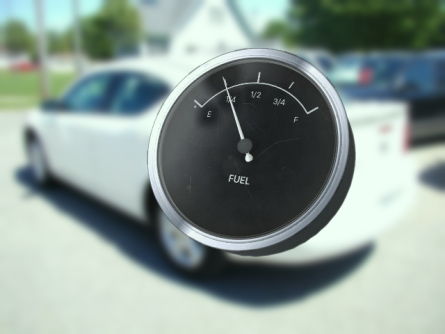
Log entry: {"value": 0.25}
